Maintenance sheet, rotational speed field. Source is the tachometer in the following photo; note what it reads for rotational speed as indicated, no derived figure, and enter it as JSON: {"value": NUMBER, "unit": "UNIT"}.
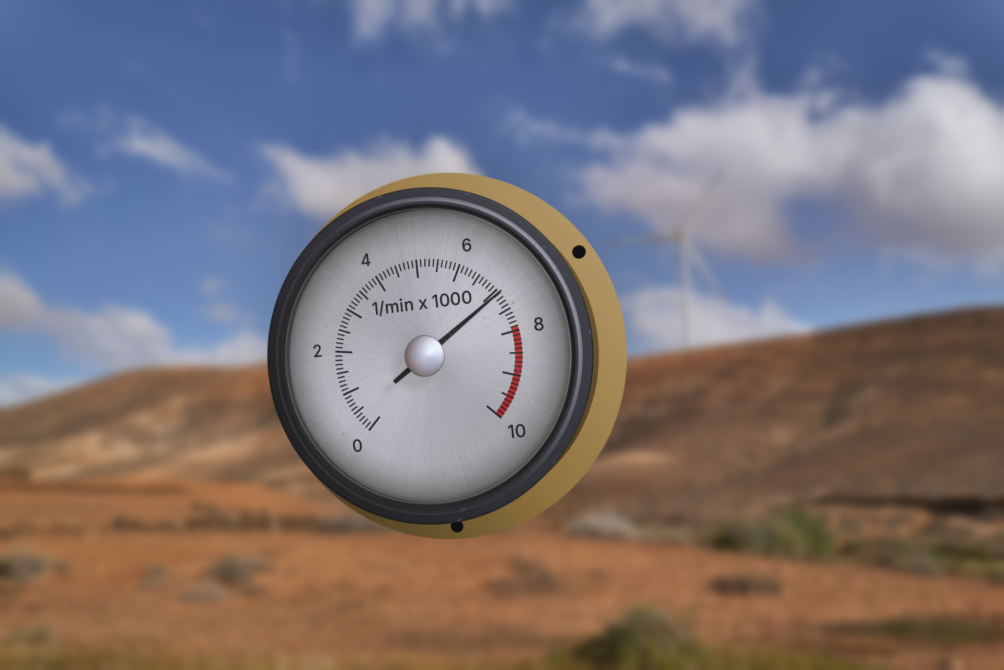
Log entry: {"value": 7100, "unit": "rpm"}
